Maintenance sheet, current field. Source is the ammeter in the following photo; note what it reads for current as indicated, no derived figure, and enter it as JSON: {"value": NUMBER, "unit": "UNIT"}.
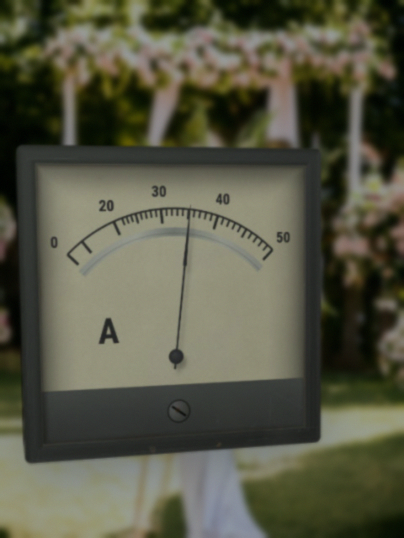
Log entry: {"value": 35, "unit": "A"}
